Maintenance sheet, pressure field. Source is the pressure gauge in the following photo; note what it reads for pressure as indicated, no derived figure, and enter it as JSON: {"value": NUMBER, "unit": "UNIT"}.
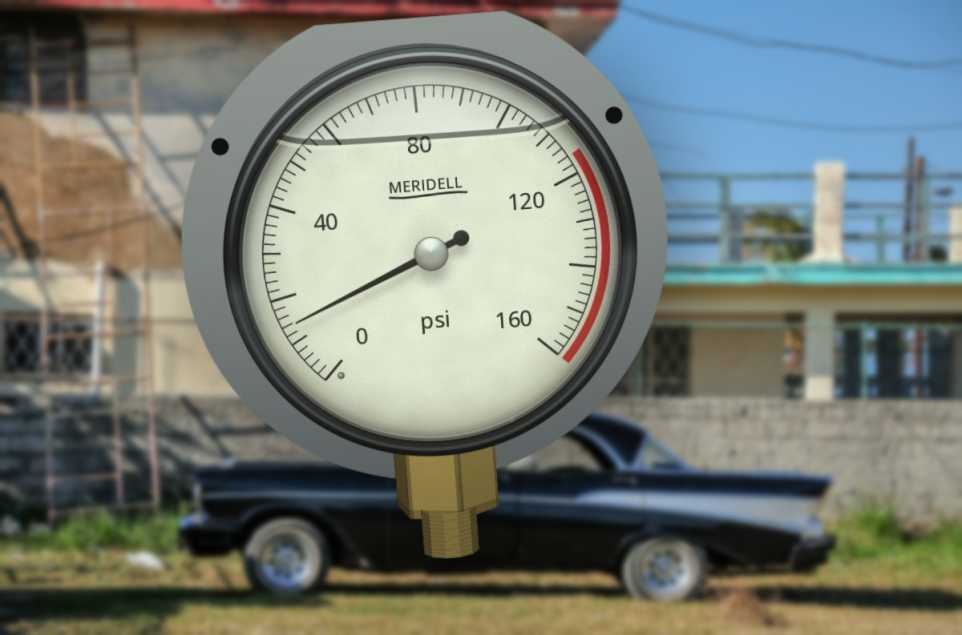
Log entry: {"value": 14, "unit": "psi"}
